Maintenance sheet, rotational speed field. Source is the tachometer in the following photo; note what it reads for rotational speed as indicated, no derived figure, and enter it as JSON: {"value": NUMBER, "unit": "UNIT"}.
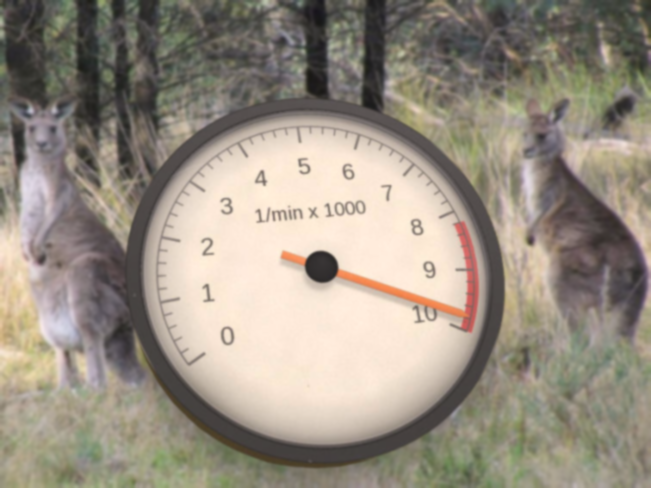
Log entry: {"value": 9800, "unit": "rpm"}
